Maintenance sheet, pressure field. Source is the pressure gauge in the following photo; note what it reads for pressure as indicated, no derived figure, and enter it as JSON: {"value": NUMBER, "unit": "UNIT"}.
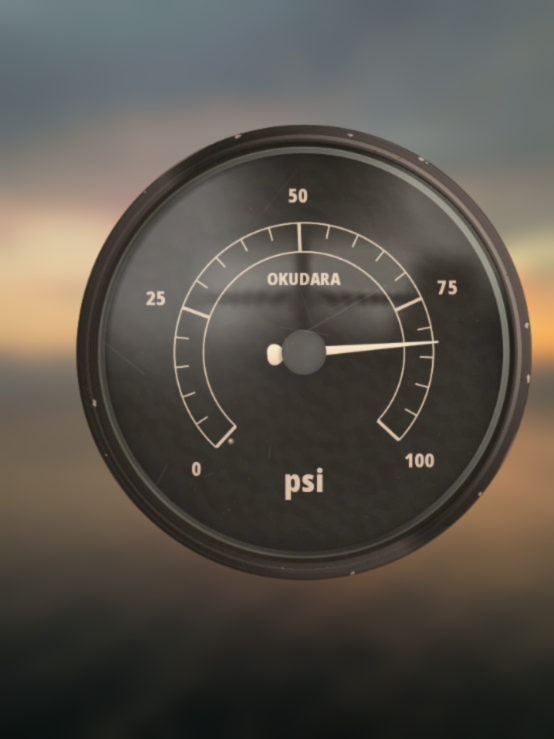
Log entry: {"value": 82.5, "unit": "psi"}
